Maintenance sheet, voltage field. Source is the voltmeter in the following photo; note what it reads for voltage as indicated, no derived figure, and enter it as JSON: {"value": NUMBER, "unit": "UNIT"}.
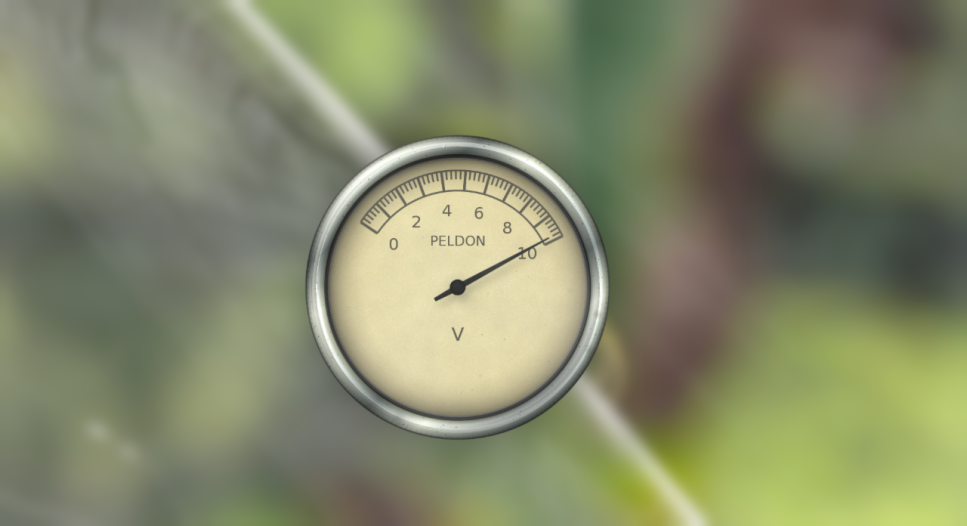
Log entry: {"value": 9.8, "unit": "V"}
